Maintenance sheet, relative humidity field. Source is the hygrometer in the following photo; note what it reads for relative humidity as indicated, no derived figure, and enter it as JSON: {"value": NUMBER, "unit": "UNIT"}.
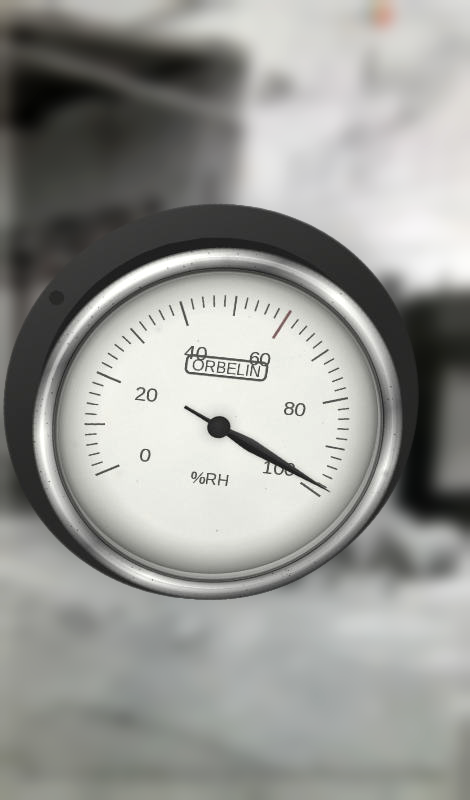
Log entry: {"value": 98, "unit": "%"}
